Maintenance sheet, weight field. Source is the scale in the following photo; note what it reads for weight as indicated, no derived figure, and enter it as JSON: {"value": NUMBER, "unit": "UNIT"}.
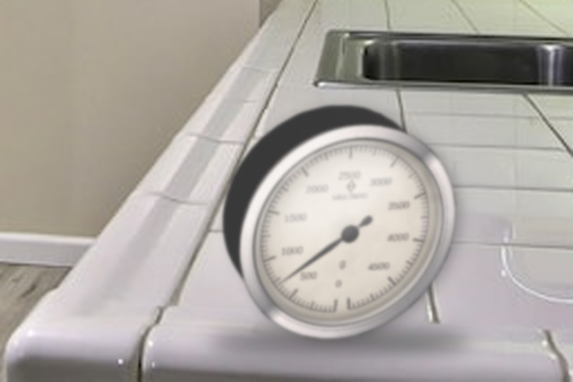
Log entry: {"value": 750, "unit": "g"}
